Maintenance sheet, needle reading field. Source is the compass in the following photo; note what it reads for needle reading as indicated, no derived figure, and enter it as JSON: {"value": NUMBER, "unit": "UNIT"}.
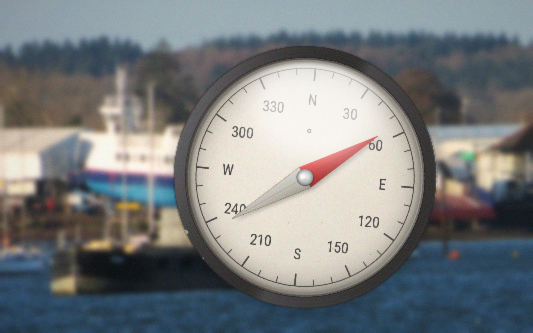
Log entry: {"value": 55, "unit": "°"}
